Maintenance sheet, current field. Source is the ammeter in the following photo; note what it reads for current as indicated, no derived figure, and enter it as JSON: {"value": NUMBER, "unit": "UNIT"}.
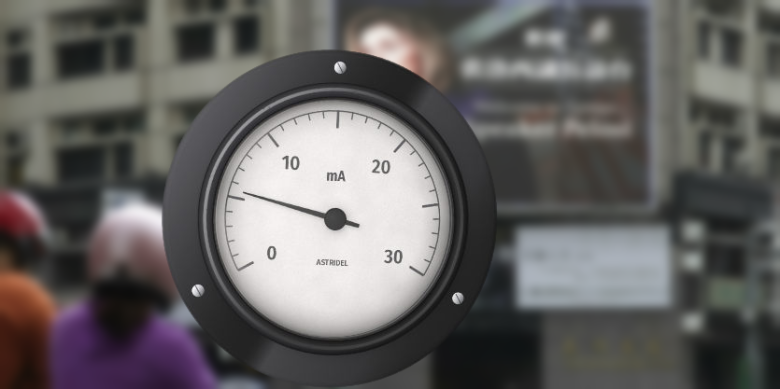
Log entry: {"value": 5.5, "unit": "mA"}
